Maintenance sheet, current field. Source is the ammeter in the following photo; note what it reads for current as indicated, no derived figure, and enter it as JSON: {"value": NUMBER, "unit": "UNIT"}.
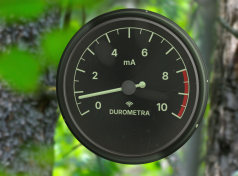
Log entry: {"value": 0.75, "unit": "mA"}
